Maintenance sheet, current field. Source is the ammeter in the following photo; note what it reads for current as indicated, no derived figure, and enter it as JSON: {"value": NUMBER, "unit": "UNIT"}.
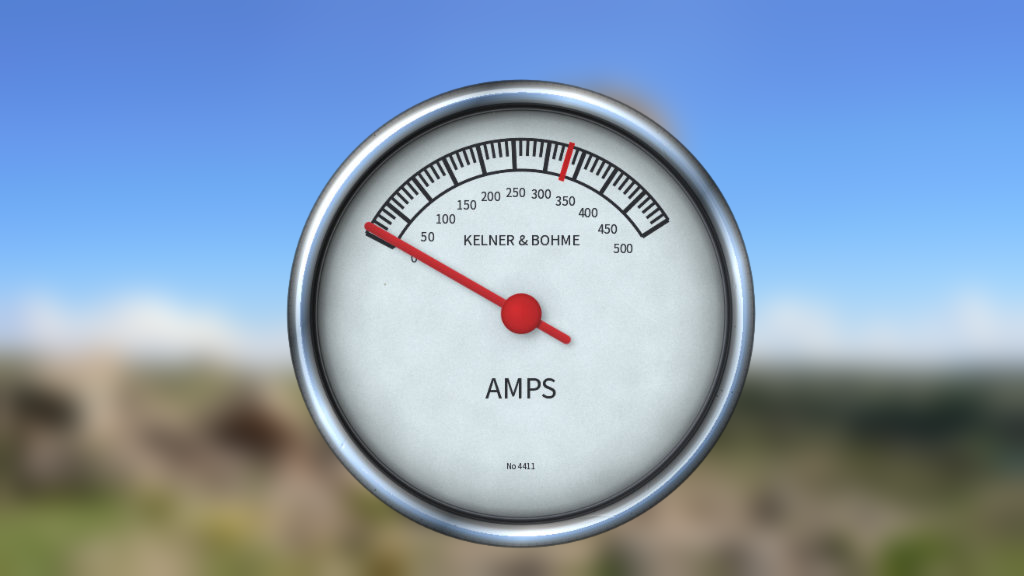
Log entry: {"value": 10, "unit": "A"}
